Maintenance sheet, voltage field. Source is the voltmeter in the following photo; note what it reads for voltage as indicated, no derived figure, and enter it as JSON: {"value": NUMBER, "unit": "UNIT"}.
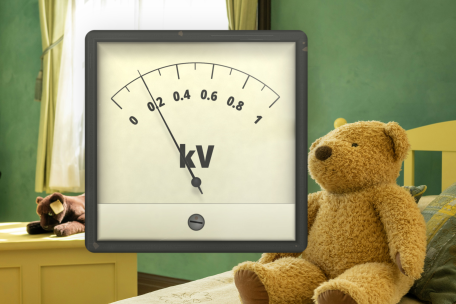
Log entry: {"value": 0.2, "unit": "kV"}
